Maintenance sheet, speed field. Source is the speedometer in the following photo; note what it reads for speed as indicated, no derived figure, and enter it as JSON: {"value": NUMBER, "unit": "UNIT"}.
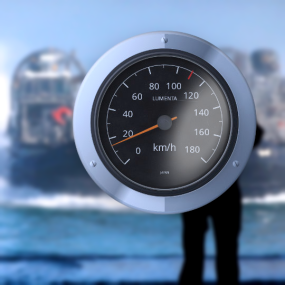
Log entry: {"value": 15, "unit": "km/h"}
